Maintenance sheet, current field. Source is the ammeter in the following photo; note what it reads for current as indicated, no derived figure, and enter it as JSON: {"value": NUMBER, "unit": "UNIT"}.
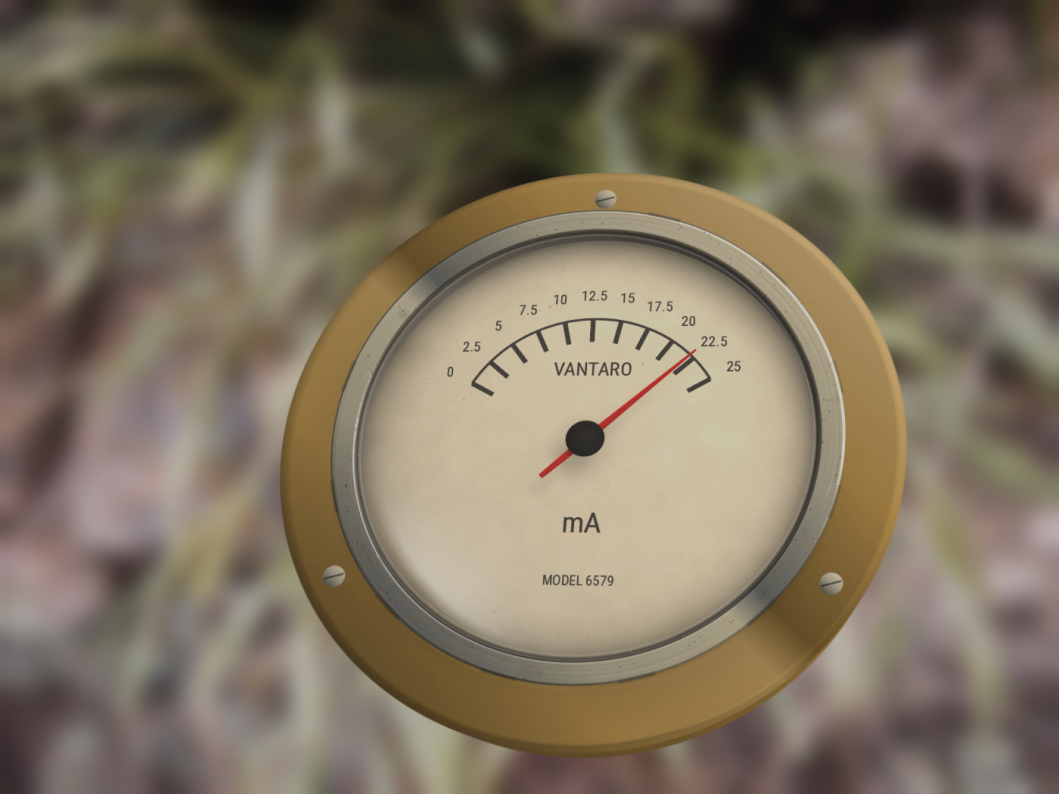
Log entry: {"value": 22.5, "unit": "mA"}
